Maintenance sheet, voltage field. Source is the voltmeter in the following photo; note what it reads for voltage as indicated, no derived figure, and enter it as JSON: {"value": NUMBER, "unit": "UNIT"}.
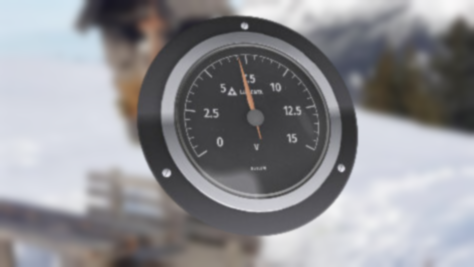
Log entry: {"value": 7, "unit": "V"}
